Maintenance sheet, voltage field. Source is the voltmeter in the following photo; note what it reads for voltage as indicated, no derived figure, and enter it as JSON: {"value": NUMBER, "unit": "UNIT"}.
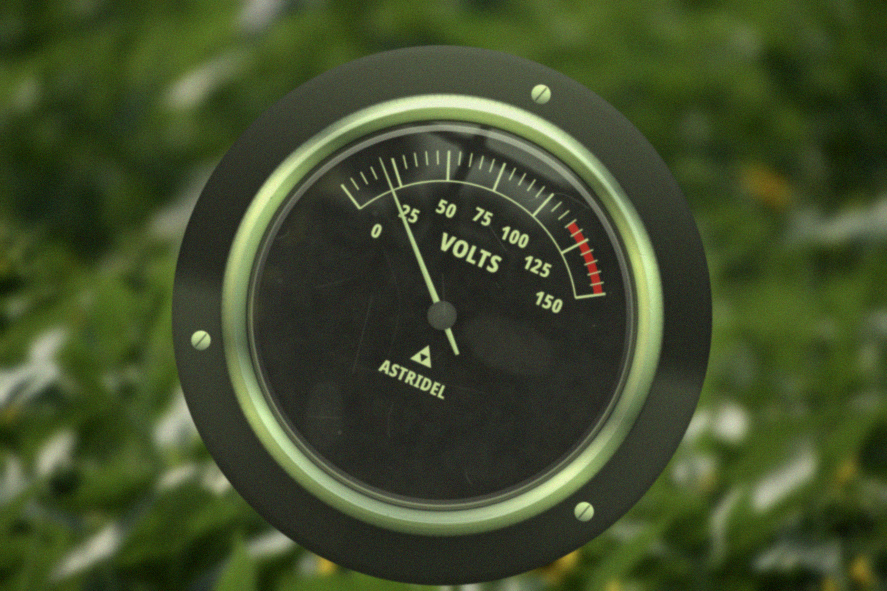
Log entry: {"value": 20, "unit": "V"}
